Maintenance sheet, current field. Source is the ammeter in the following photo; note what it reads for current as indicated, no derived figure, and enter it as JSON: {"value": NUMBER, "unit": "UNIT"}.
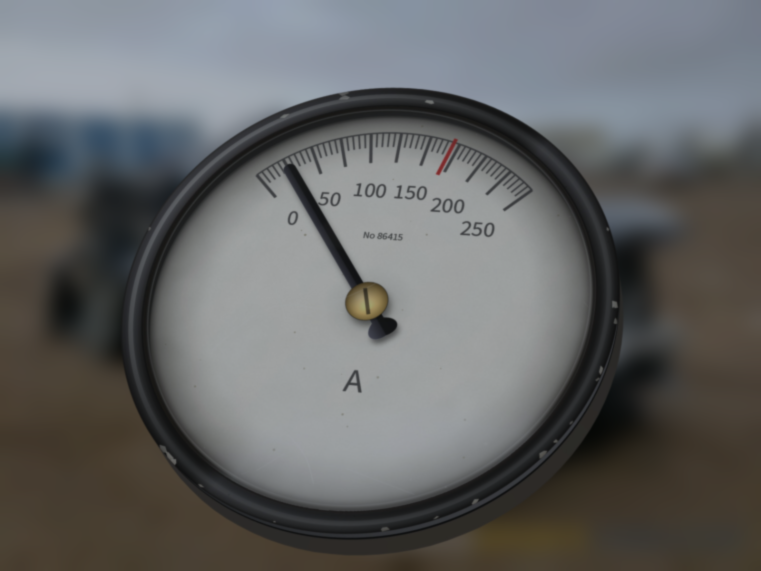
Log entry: {"value": 25, "unit": "A"}
